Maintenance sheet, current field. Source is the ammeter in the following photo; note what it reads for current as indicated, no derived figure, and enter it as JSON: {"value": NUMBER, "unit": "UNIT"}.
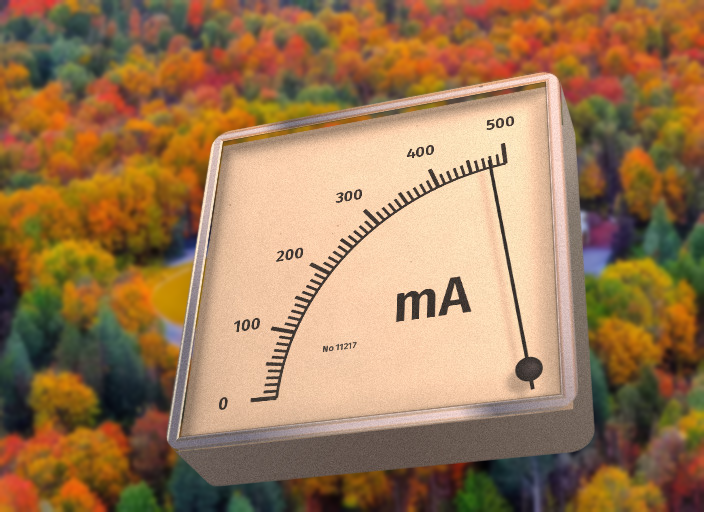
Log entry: {"value": 480, "unit": "mA"}
